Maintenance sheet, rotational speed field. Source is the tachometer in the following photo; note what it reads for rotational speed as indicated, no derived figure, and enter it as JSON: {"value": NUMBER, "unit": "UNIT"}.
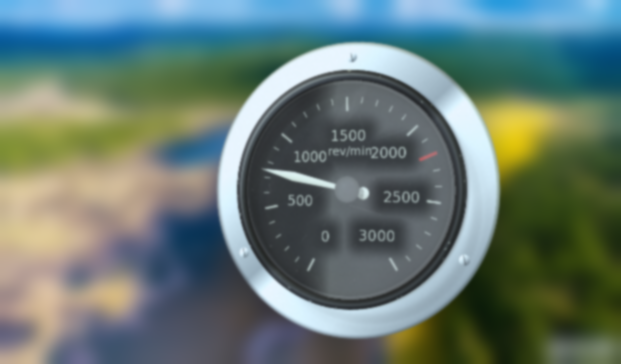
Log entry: {"value": 750, "unit": "rpm"}
